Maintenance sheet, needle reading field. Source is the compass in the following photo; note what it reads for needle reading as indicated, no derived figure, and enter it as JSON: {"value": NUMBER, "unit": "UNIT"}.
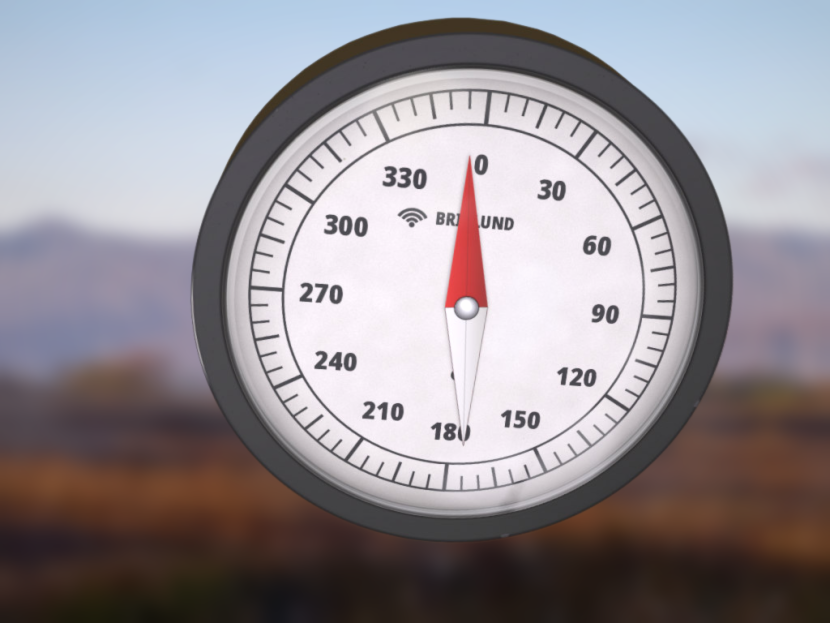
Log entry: {"value": 355, "unit": "°"}
